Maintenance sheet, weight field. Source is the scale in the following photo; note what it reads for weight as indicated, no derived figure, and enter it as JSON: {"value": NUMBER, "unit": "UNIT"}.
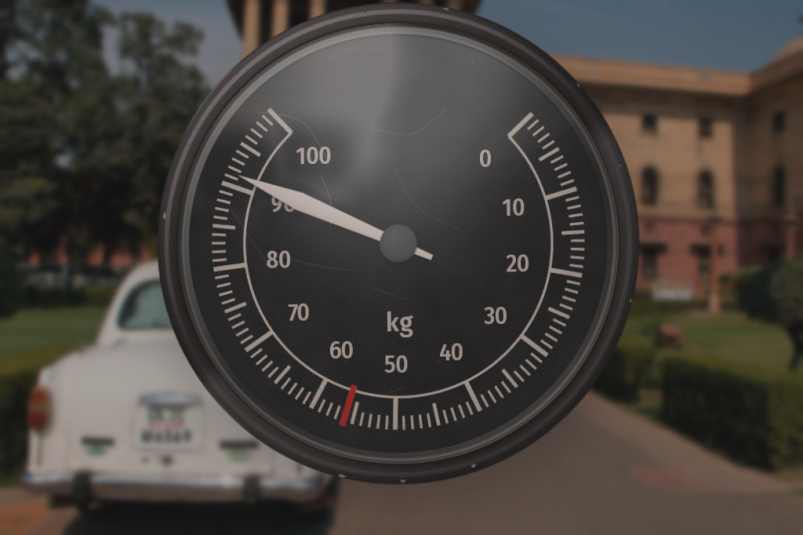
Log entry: {"value": 91.5, "unit": "kg"}
